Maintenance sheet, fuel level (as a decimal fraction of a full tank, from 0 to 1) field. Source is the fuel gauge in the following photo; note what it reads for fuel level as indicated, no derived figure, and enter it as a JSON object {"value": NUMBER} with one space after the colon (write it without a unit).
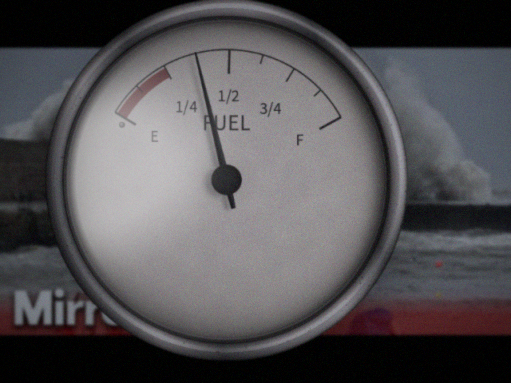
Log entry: {"value": 0.375}
